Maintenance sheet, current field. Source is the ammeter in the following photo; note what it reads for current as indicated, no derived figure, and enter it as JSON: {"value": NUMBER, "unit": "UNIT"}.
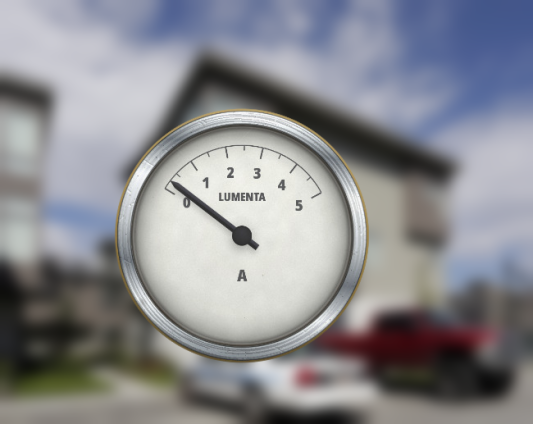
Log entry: {"value": 0.25, "unit": "A"}
